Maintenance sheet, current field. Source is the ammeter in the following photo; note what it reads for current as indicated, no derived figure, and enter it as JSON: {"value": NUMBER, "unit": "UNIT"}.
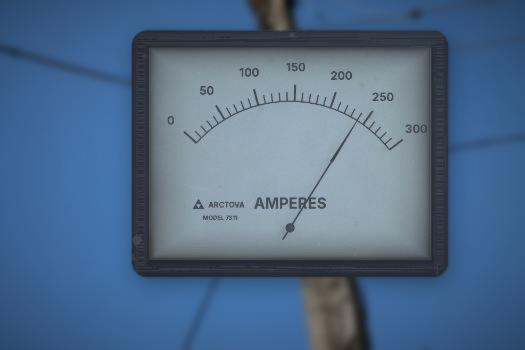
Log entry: {"value": 240, "unit": "A"}
